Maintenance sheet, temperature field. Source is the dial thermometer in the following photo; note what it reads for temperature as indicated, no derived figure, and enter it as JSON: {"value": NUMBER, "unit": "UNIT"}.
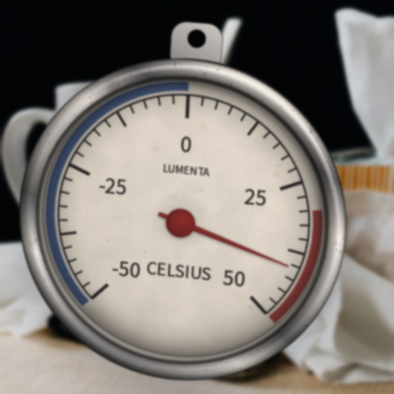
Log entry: {"value": 40, "unit": "°C"}
